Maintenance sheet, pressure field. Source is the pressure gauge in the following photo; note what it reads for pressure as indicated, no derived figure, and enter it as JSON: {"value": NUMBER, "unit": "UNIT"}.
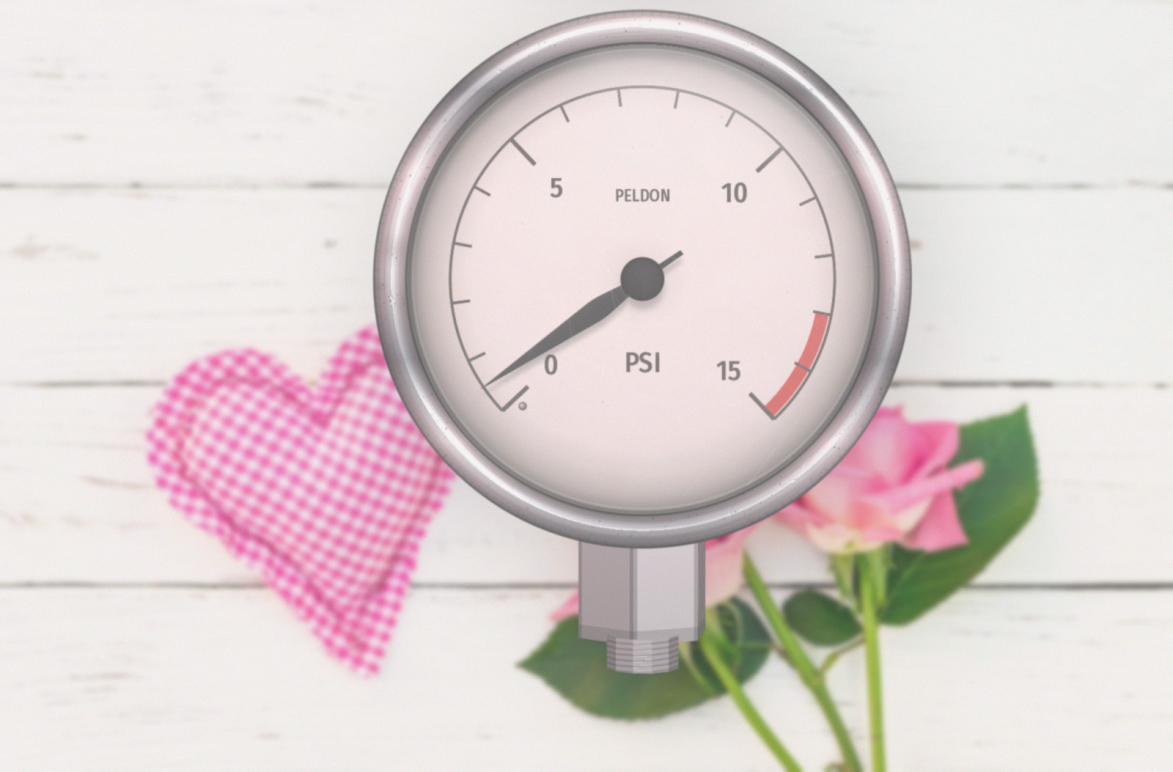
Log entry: {"value": 0.5, "unit": "psi"}
